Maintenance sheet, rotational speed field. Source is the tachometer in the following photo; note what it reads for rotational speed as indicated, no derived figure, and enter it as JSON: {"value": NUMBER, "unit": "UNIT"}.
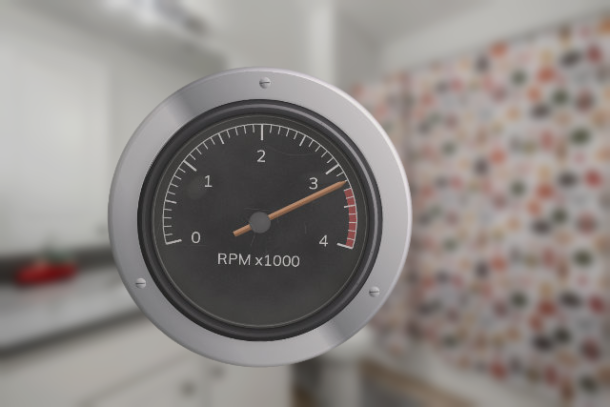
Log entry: {"value": 3200, "unit": "rpm"}
